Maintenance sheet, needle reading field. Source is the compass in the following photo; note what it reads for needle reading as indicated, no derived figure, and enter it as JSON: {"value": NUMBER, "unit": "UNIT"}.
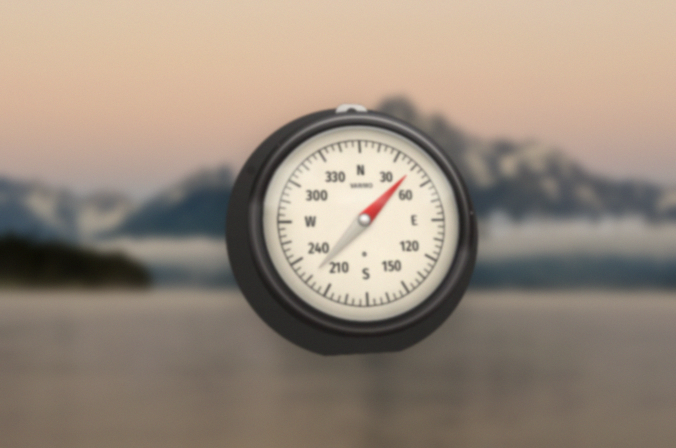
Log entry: {"value": 45, "unit": "°"}
